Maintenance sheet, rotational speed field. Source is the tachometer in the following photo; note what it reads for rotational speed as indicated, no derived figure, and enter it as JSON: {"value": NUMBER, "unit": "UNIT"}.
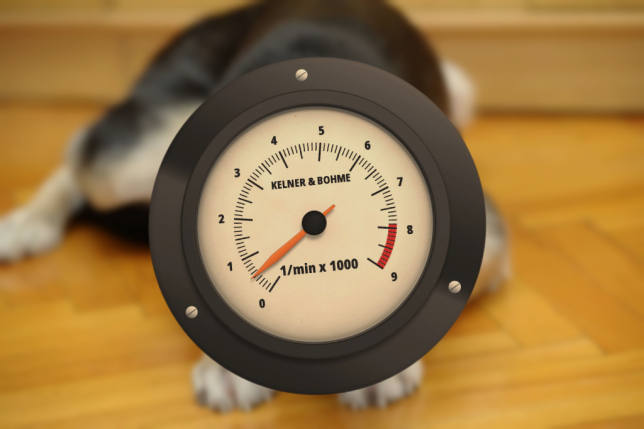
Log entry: {"value": 500, "unit": "rpm"}
